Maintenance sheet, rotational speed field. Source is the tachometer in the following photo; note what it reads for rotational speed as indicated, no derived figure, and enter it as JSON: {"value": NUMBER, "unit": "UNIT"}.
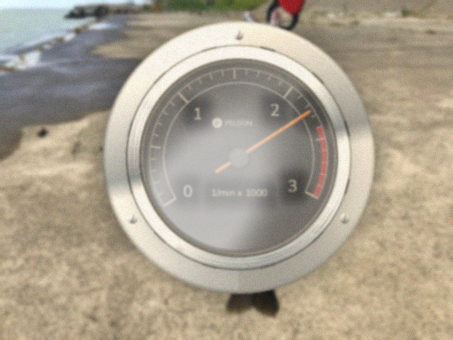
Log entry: {"value": 2250, "unit": "rpm"}
